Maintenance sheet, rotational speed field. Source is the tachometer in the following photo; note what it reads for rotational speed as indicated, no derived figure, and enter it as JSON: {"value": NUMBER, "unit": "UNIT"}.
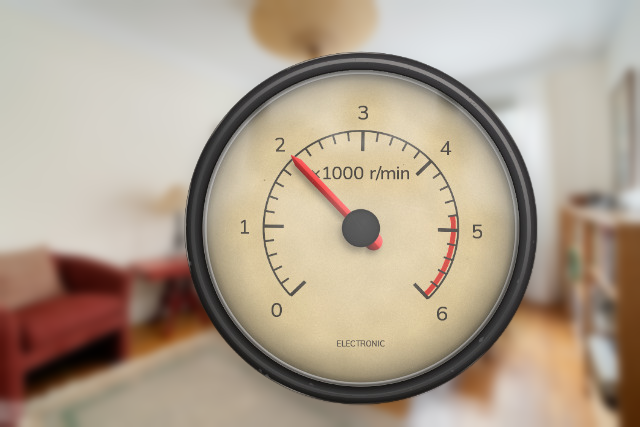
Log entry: {"value": 2000, "unit": "rpm"}
